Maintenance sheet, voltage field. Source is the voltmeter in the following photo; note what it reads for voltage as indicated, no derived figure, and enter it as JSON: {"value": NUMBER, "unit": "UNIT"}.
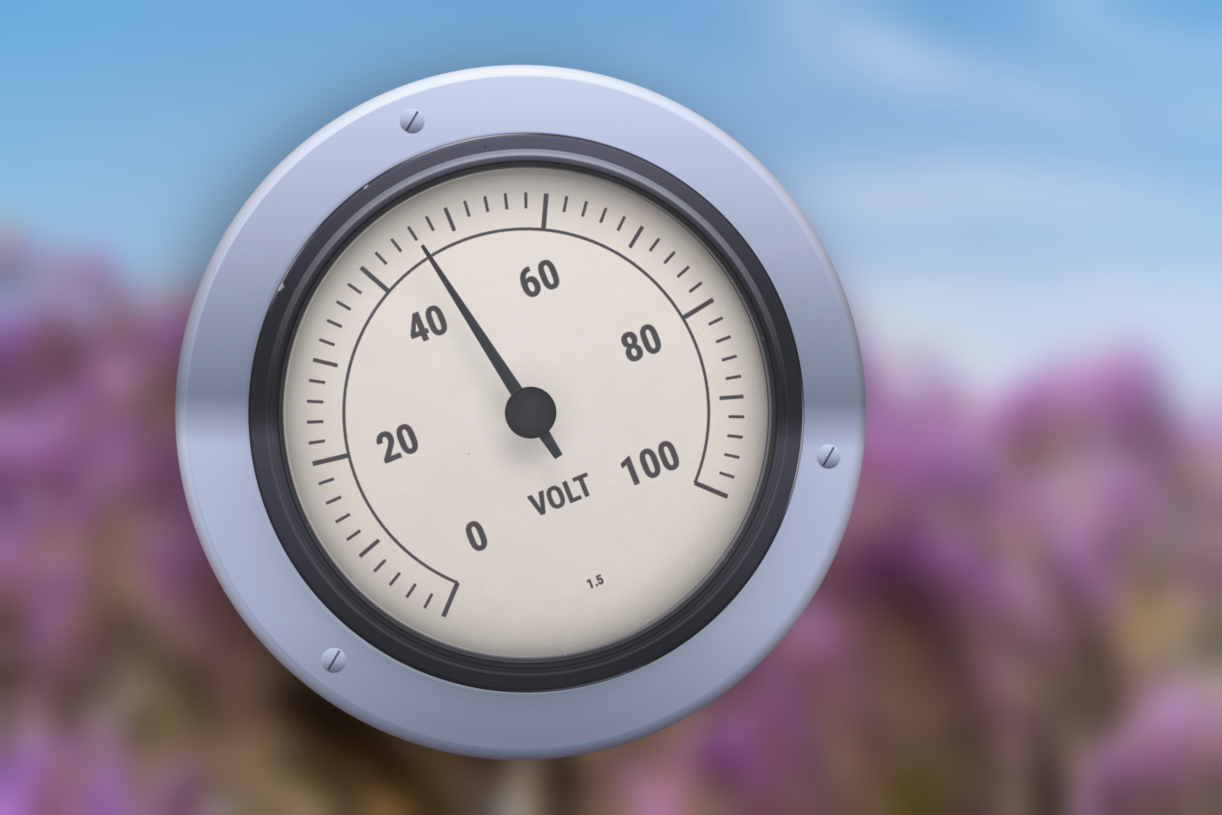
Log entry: {"value": 46, "unit": "V"}
